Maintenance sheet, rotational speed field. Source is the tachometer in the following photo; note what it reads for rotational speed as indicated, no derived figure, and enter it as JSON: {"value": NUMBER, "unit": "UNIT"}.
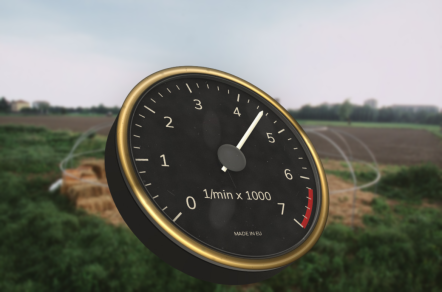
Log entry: {"value": 4500, "unit": "rpm"}
